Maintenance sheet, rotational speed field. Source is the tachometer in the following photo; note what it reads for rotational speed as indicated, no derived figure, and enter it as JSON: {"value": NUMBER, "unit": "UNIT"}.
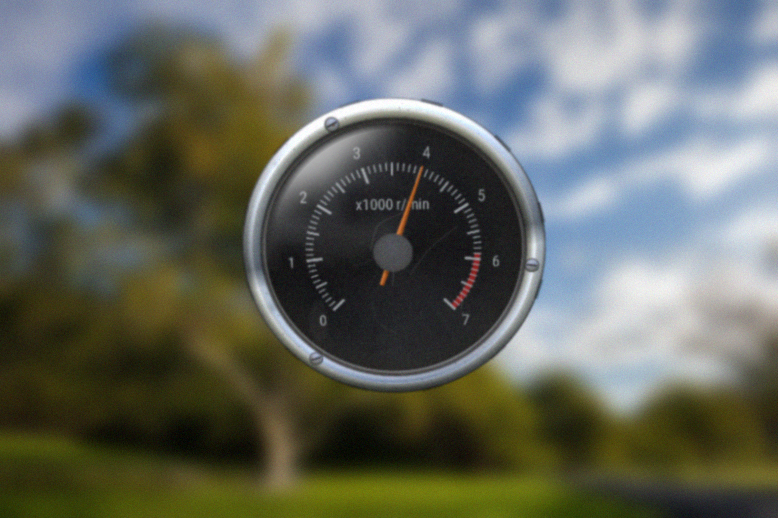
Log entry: {"value": 4000, "unit": "rpm"}
